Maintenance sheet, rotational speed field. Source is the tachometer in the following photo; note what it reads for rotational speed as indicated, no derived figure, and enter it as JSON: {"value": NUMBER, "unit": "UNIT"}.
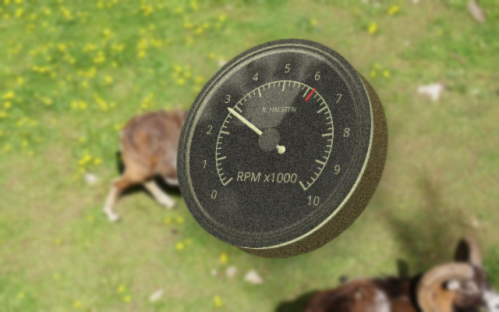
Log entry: {"value": 2800, "unit": "rpm"}
